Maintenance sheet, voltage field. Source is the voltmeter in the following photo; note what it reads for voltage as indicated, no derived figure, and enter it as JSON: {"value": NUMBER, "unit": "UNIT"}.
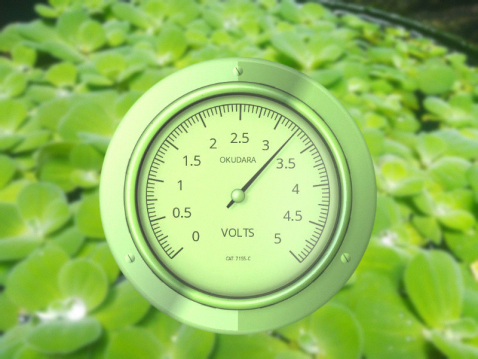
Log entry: {"value": 3.25, "unit": "V"}
